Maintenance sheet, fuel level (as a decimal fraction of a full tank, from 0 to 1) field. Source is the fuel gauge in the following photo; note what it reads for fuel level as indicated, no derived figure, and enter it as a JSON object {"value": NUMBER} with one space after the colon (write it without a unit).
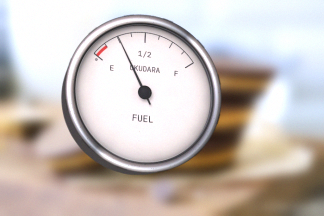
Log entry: {"value": 0.25}
